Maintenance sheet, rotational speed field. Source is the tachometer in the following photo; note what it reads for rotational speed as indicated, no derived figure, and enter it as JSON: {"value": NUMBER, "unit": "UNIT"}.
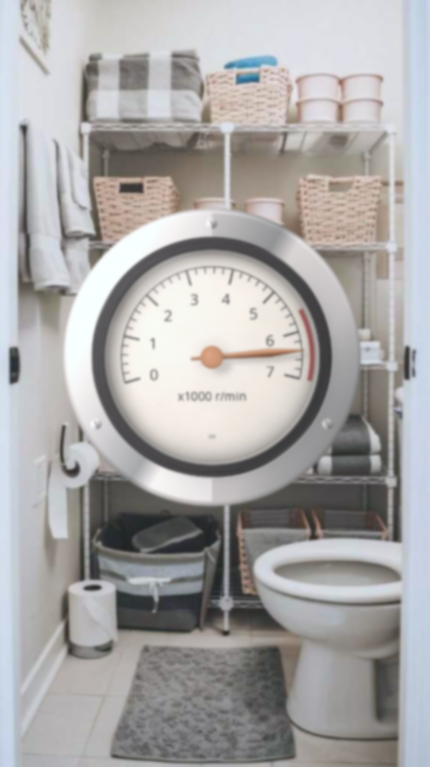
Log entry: {"value": 6400, "unit": "rpm"}
